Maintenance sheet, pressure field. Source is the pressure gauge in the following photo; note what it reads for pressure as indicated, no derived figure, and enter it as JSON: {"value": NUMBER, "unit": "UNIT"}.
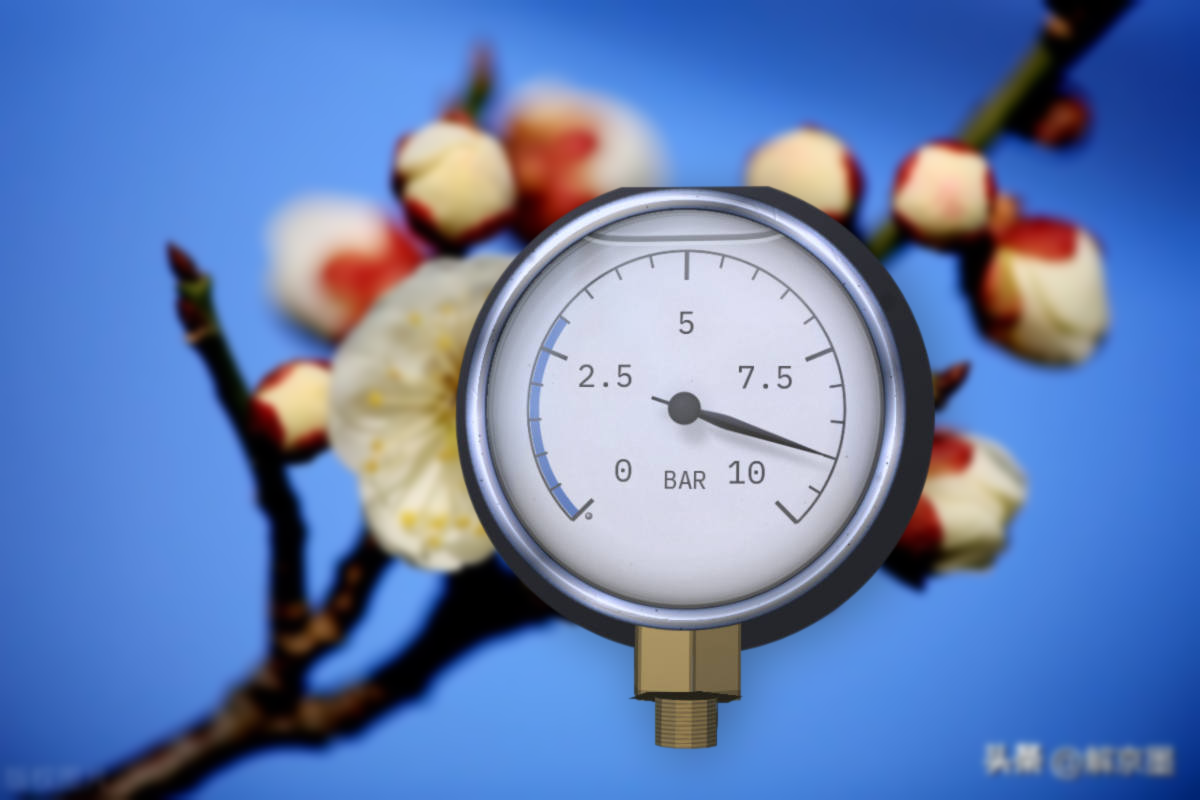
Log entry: {"value": 9, "unit": "bar"}
